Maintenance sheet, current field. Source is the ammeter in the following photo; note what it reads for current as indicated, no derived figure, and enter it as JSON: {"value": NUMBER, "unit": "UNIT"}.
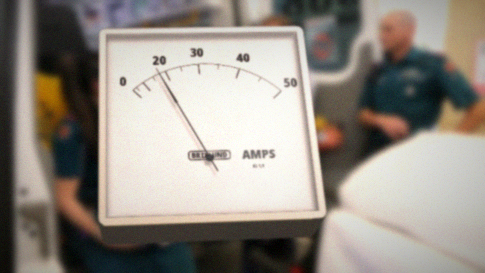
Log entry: {"value": 17.5, "unit": "A"}
